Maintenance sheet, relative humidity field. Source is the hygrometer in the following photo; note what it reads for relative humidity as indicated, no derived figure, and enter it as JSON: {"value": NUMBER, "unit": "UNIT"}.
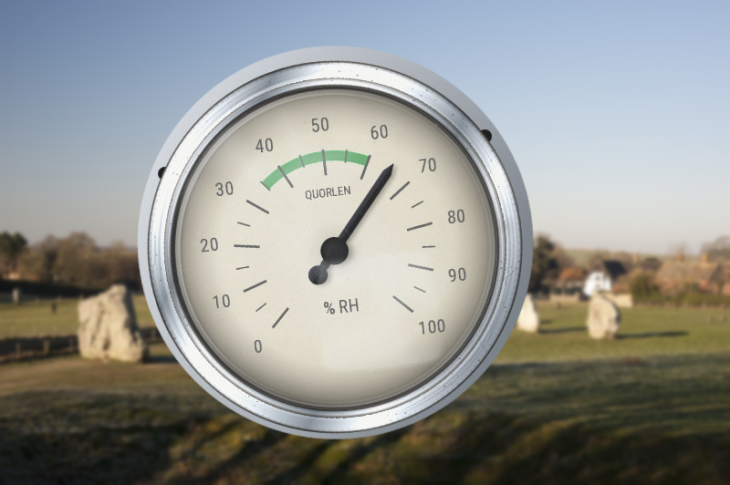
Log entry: {"value": 65, "unit": "%"}
